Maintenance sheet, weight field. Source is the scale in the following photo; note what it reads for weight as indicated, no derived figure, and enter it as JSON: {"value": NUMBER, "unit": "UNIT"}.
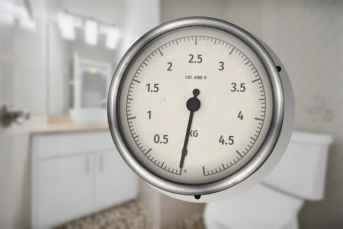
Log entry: {"value": 0, "unit": "kg"}
